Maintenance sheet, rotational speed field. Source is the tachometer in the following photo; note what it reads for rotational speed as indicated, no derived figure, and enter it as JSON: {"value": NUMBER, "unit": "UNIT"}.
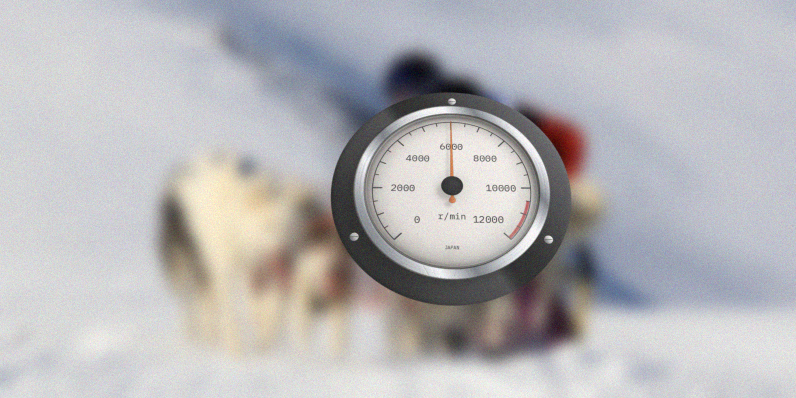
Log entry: {"value": 6000, "unit": "rpm"}
